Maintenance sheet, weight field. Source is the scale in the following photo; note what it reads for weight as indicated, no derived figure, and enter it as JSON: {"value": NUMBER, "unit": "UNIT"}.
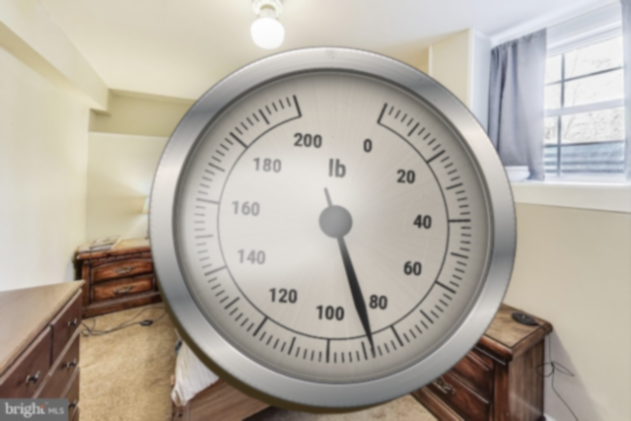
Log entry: {"value": 88, "unit": "lb"}
